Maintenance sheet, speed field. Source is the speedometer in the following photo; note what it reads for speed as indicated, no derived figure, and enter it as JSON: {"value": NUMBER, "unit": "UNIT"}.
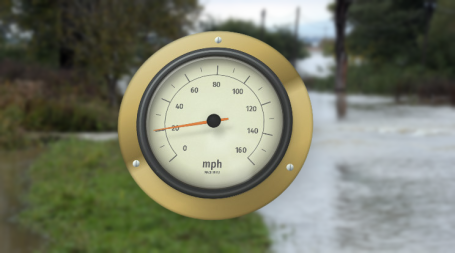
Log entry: {"value": 20, "unit": "mph"}
